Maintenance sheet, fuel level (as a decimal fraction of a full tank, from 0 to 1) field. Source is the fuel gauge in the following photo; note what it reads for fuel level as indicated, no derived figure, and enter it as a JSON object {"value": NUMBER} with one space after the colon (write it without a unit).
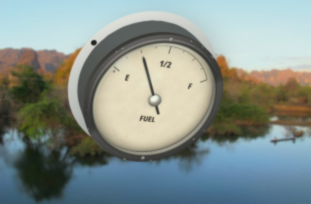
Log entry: {"value": 0.25}
